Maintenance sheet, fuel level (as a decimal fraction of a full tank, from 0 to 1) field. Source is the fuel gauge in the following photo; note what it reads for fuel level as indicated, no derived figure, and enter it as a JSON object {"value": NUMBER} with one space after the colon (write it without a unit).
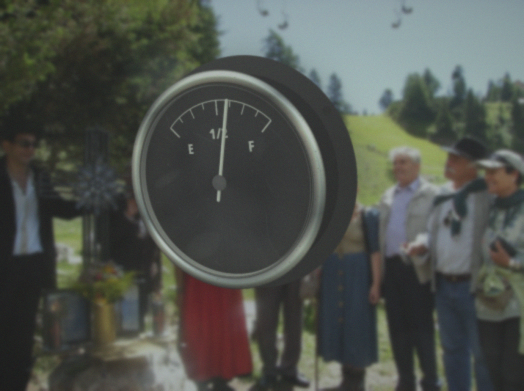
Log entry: {"value": 0.625}
